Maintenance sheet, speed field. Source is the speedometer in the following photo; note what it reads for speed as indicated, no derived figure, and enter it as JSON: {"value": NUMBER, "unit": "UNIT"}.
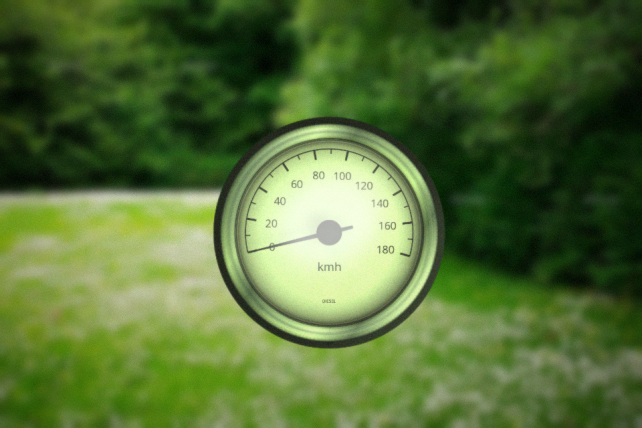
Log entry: {"value": 0, "unit": "km/h"}
